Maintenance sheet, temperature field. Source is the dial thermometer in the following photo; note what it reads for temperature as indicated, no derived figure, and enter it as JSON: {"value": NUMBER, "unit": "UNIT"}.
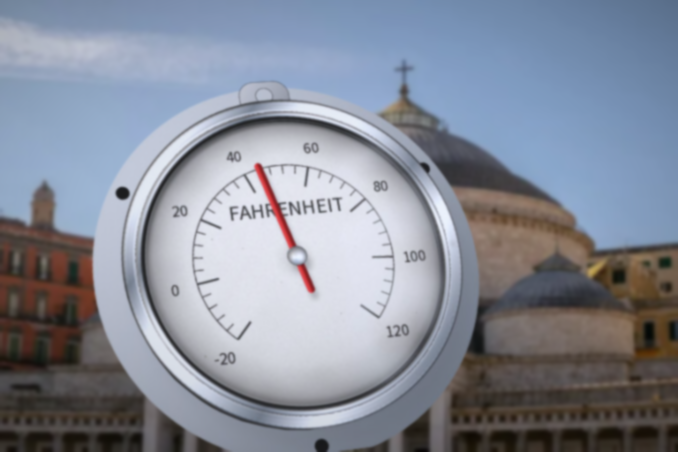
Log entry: {"value": 44, "unit": "°F"}
